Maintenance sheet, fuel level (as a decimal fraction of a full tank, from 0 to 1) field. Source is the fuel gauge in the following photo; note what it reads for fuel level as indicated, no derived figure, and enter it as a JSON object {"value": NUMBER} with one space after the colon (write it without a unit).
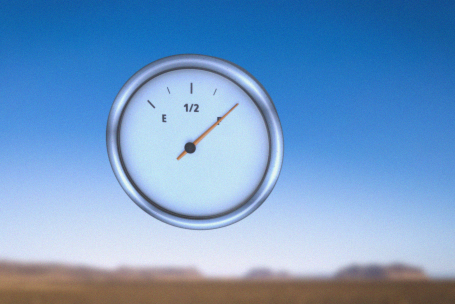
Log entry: {"value": 1}
